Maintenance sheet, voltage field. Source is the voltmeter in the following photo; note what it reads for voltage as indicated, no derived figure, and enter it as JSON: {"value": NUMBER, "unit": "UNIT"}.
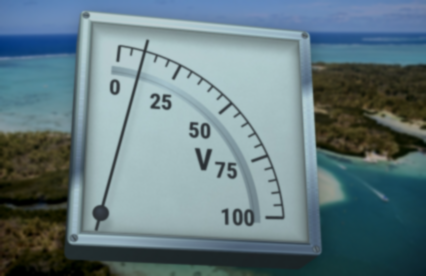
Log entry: {"value": 10, "unit": "V"}
